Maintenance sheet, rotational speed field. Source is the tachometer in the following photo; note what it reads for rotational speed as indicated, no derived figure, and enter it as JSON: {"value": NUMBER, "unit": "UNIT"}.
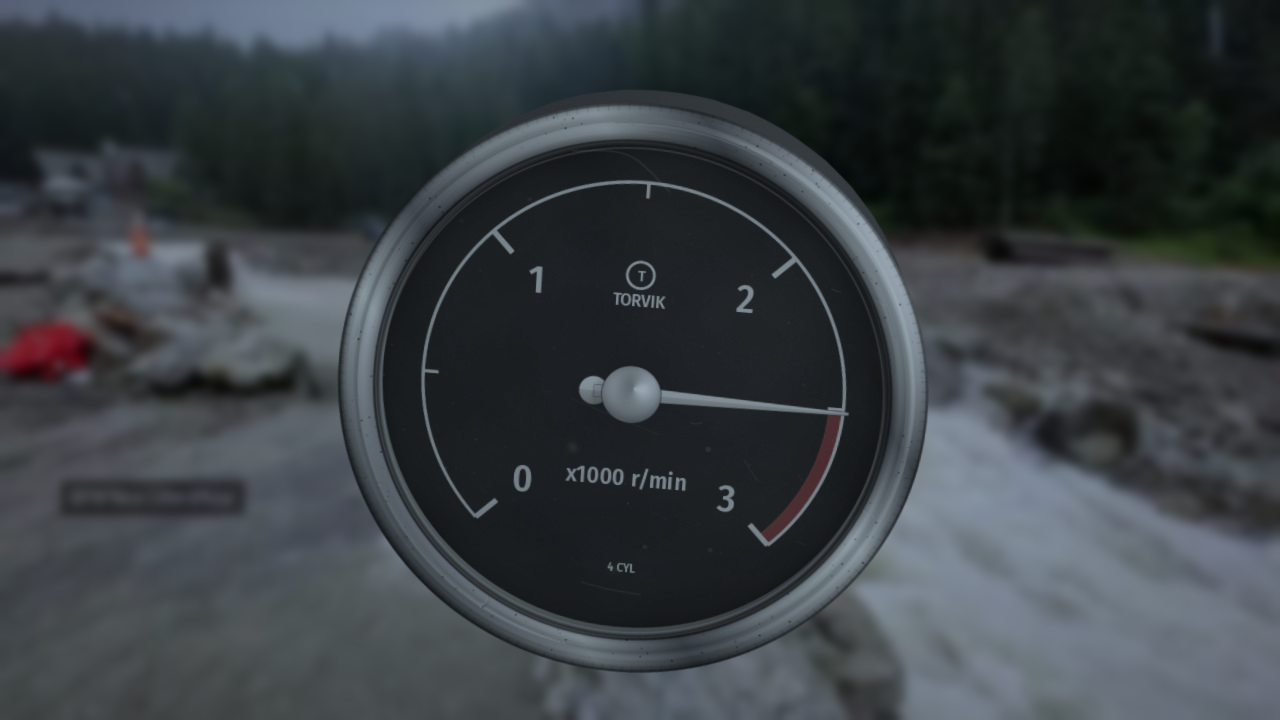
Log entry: {"value": 2500, "unit": "rpm"}
